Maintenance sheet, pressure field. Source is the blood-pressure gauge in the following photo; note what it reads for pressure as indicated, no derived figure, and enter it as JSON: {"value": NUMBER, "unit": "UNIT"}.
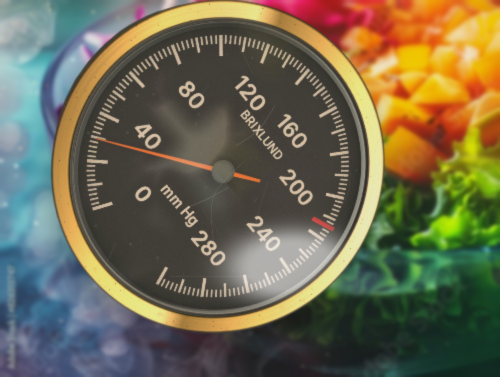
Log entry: {"value": 30, "unit": "mmHg"}
